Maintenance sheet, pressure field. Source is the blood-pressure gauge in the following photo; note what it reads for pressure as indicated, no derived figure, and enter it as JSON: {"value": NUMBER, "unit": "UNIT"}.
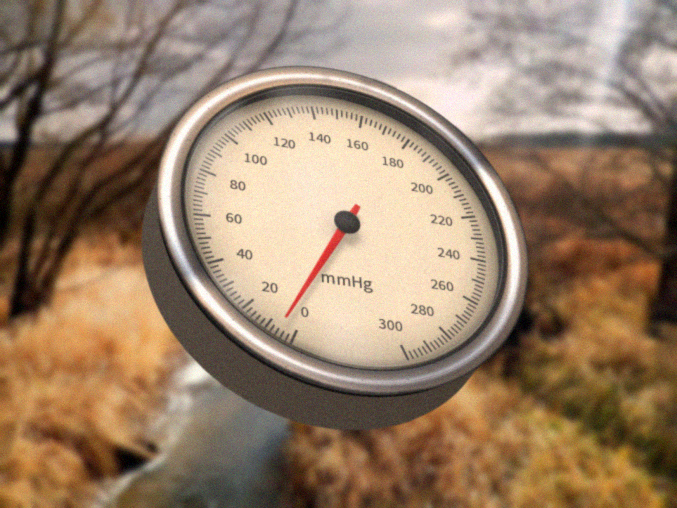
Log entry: {"value": 6, "unit": "mmHg"}
